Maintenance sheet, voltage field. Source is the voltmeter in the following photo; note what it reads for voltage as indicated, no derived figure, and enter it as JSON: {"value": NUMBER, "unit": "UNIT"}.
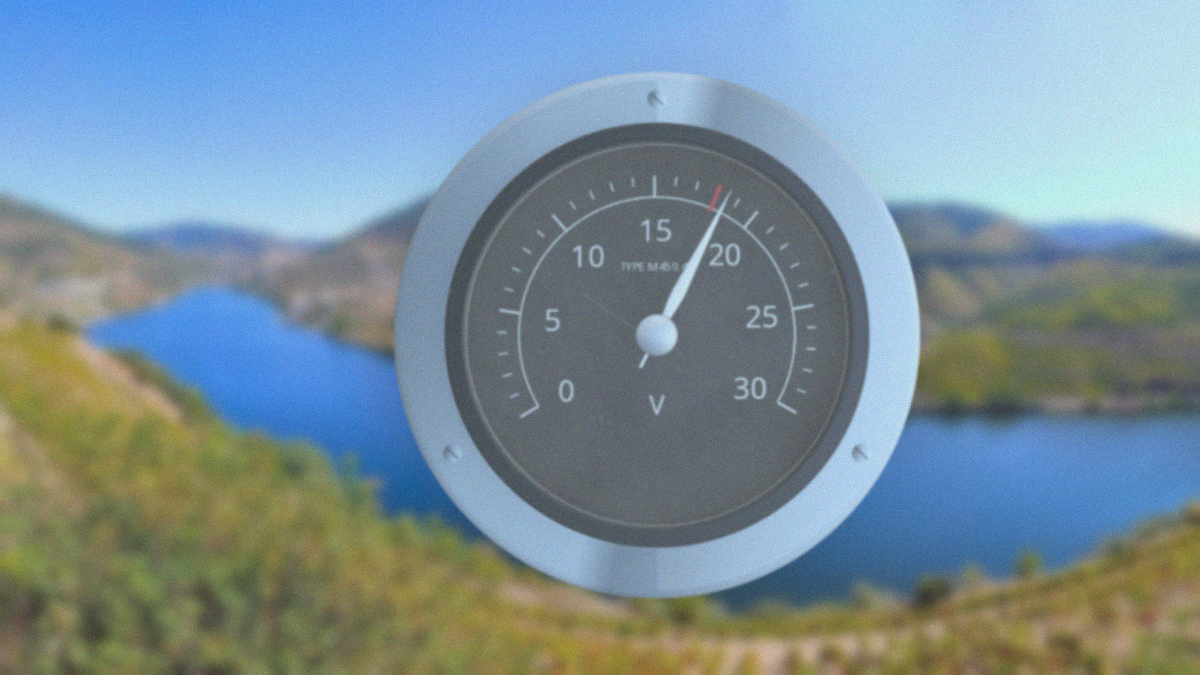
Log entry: {"value": 18.5, "unit": "V"}
